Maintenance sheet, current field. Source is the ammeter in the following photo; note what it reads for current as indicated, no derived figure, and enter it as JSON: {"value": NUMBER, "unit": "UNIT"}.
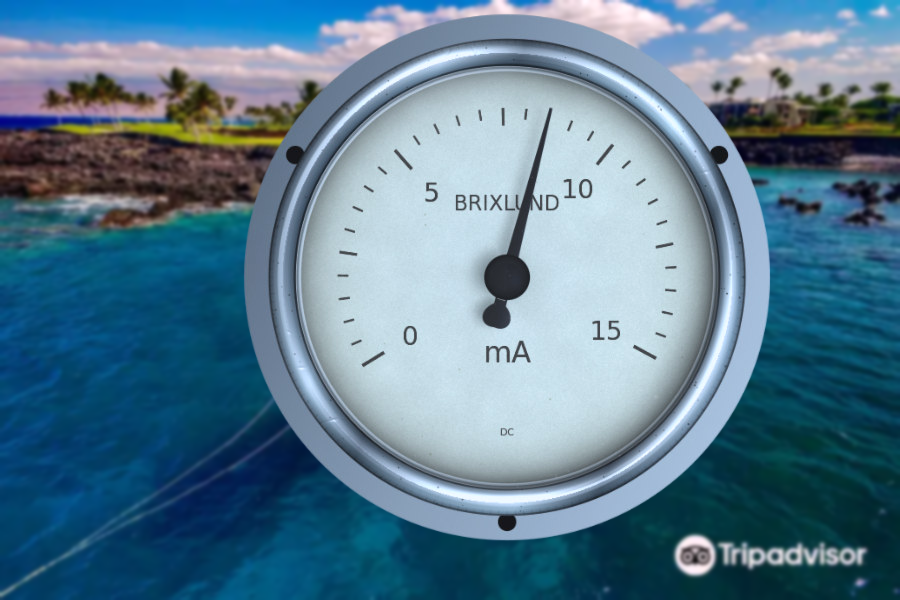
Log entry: {"value": 8.5, "unit": "mA"}
